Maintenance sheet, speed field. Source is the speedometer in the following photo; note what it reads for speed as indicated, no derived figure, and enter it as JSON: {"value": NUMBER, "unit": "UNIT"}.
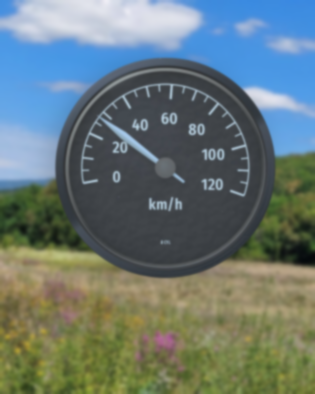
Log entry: {"value": 27.5, "unit": "km/h"}
